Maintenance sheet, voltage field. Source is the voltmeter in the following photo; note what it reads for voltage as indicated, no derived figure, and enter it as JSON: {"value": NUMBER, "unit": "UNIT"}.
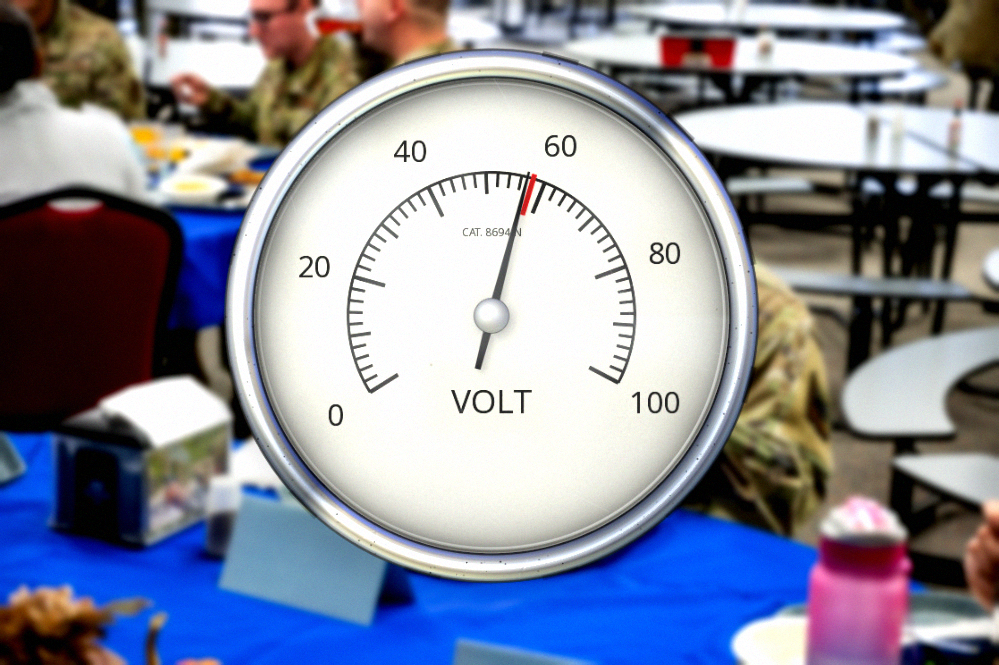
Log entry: {"value": 57, "unit": "V"}
